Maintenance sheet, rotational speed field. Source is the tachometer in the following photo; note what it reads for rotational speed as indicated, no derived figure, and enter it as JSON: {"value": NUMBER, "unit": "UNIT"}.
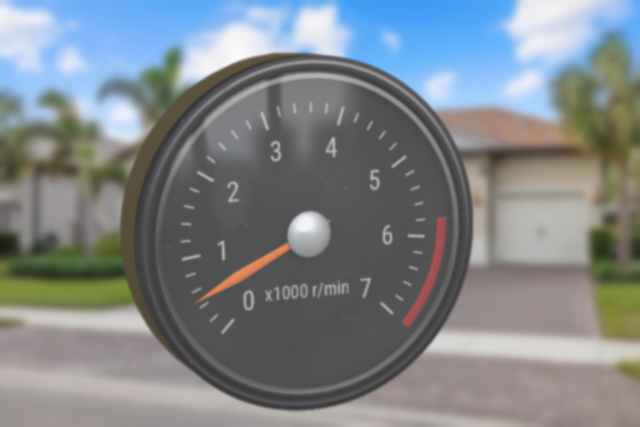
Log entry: {"value": 500, "unit": "rpm"}
